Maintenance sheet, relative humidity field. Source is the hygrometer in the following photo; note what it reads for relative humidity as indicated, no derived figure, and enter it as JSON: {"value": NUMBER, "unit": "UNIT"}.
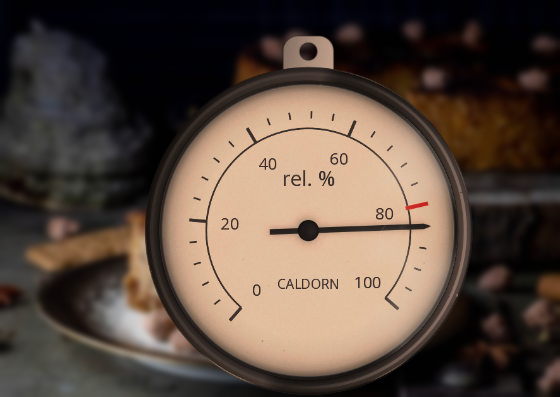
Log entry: {"value": 84, "unit": "%"}
